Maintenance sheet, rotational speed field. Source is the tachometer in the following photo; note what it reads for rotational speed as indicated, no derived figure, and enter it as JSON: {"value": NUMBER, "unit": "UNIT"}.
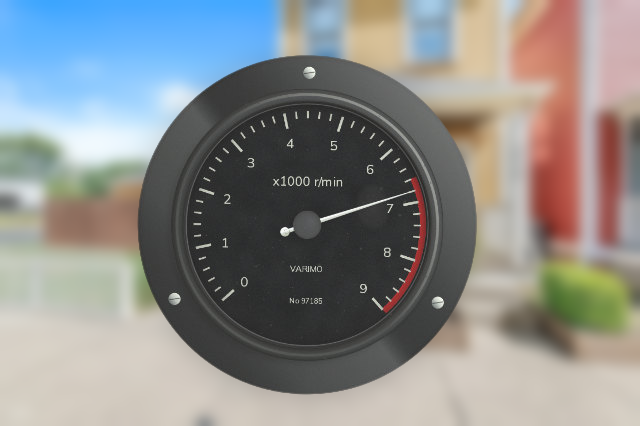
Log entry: {"value": 6800, "unit": "rpm"}
